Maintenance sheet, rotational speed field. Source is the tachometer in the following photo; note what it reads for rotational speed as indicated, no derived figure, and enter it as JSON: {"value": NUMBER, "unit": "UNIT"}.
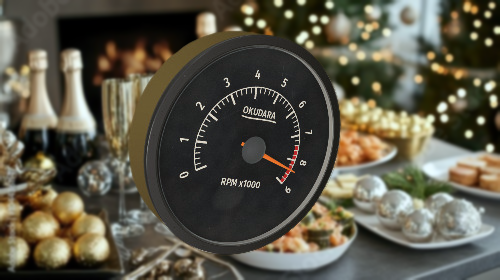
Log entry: {"value": 8400, "unit": "rpm"}
